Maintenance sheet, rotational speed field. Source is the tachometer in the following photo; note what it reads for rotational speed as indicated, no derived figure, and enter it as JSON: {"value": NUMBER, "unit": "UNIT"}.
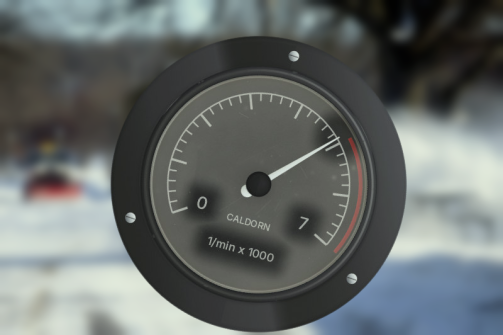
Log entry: {"value": 4900, "unit": "rpm"}
